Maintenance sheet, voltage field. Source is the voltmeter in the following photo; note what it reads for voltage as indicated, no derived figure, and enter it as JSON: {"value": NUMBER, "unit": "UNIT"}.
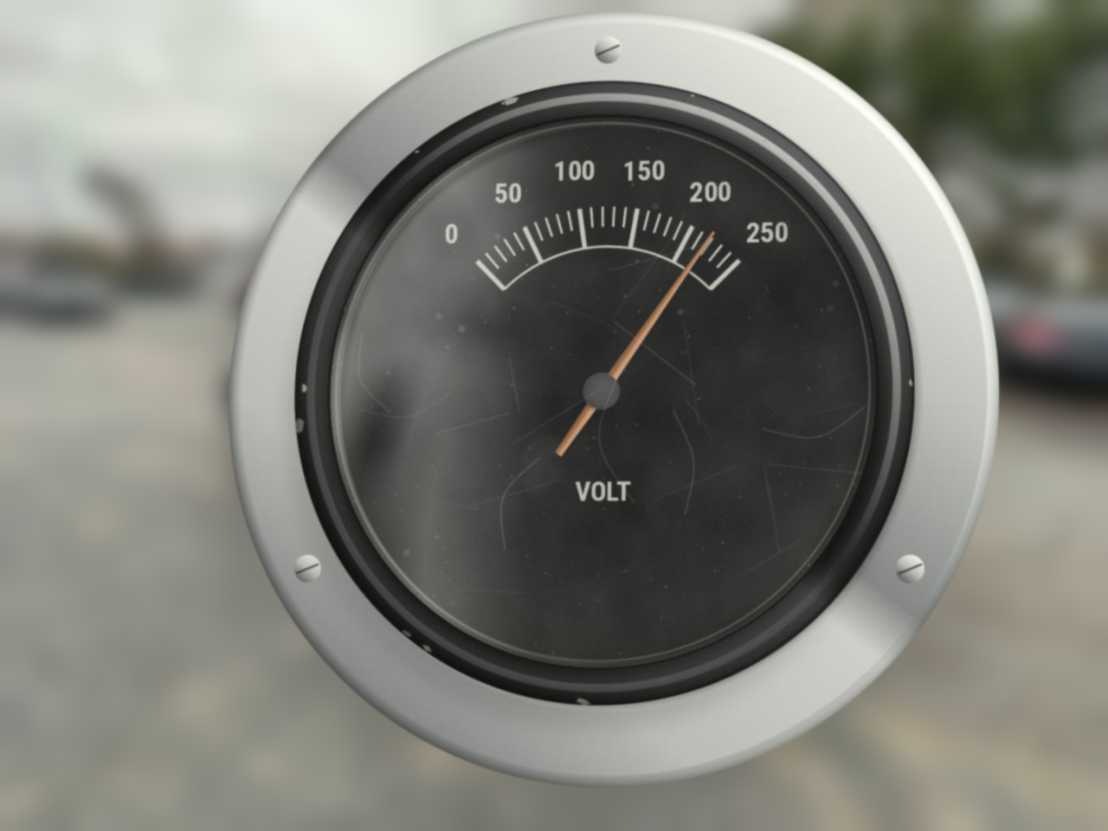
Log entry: {"value": 220, "unit": "V"}
